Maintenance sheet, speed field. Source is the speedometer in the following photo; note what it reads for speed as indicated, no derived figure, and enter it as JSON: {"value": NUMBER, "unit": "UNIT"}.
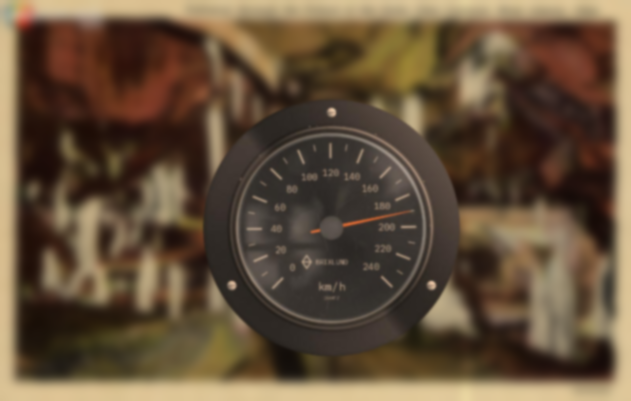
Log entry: {"value": 190, "unit": "km/h"}
